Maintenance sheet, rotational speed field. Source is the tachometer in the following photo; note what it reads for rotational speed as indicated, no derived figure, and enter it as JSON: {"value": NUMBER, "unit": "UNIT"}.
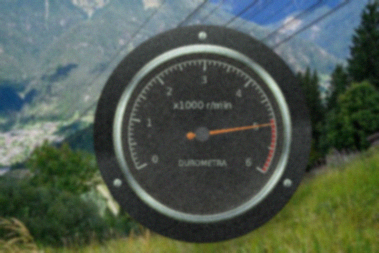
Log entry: {"value": 5000, "unit": "rpm"}
